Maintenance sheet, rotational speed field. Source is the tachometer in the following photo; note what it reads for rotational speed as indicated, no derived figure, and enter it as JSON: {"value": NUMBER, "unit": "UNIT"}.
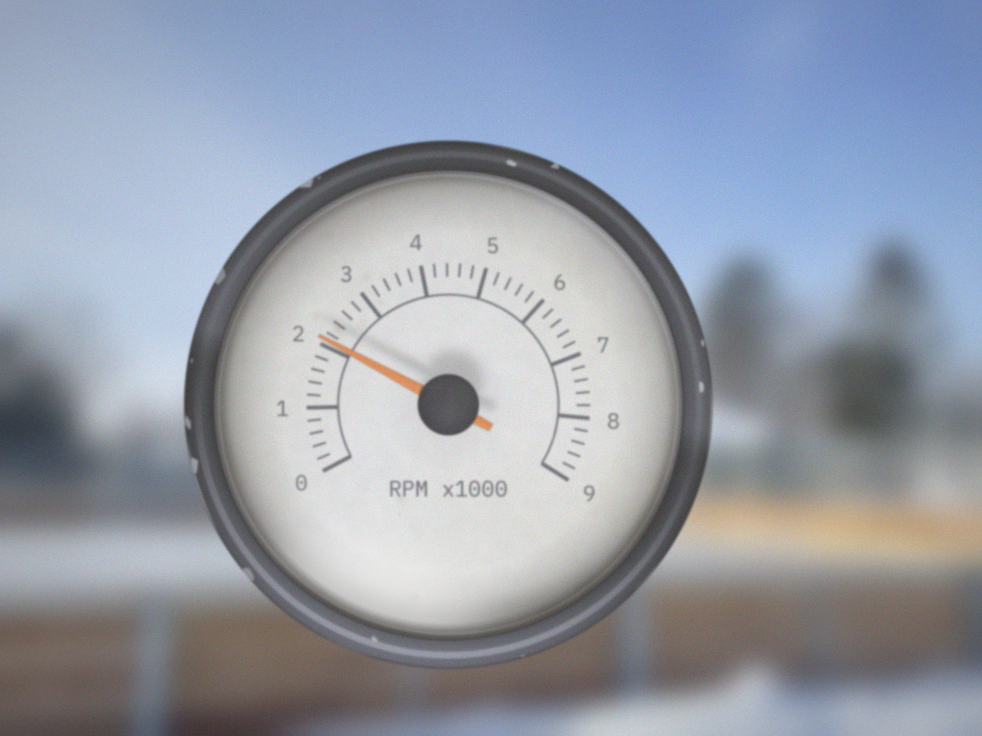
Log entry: {"value": 2100, "unit": "rpm"}
